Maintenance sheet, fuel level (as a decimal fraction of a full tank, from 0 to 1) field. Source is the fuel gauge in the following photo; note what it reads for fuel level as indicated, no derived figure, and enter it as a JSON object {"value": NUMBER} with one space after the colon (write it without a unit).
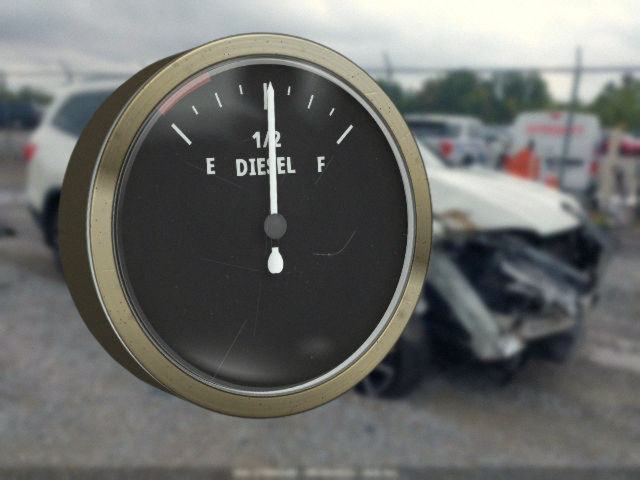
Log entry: {"value": 0.5}
